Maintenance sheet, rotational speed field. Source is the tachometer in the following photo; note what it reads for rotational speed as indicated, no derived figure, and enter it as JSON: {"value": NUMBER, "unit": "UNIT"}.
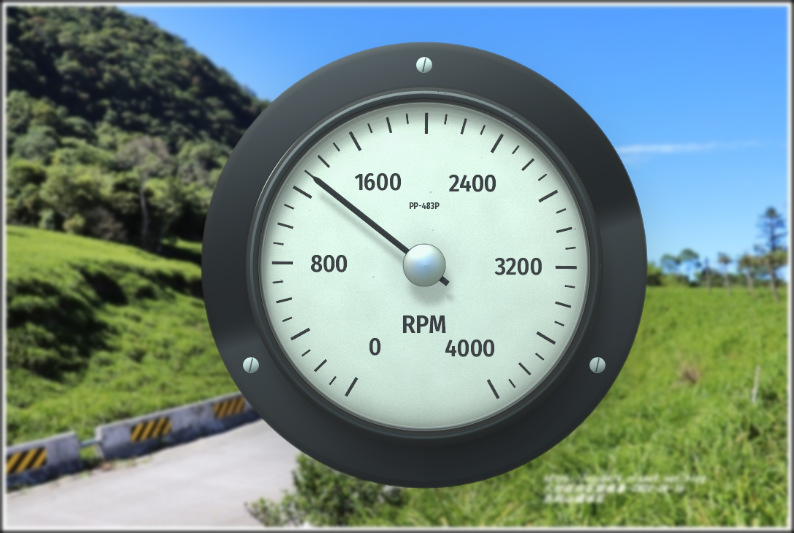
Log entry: {"value": 1300, "unit": "rpm"}
